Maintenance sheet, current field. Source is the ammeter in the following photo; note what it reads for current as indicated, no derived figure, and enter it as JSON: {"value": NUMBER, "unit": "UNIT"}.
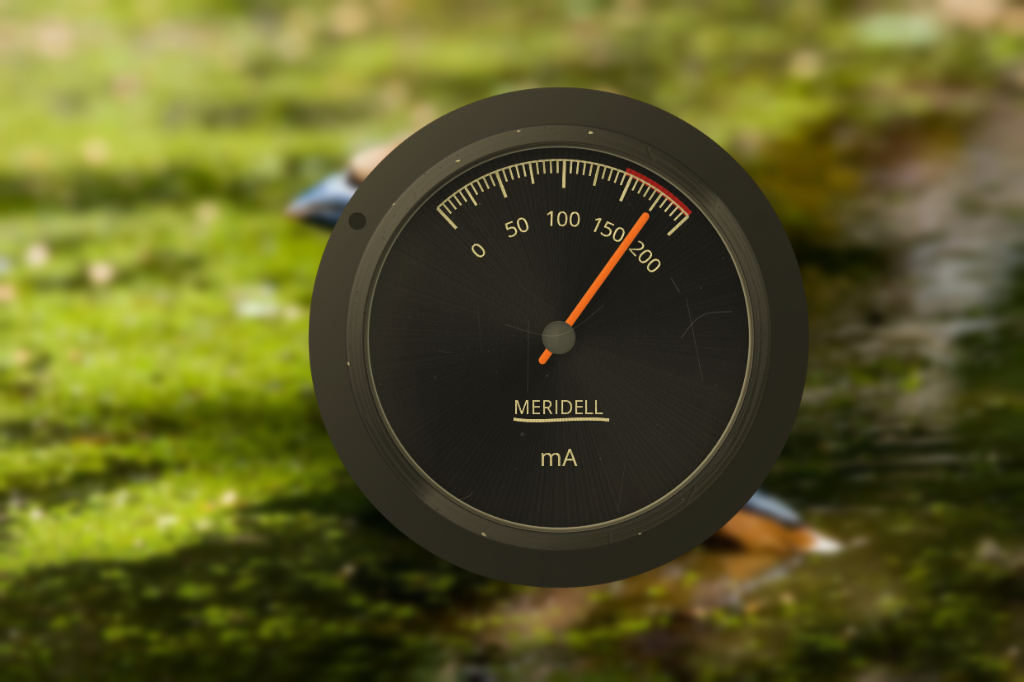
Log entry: {"value": 175, "unit": "mA"}
